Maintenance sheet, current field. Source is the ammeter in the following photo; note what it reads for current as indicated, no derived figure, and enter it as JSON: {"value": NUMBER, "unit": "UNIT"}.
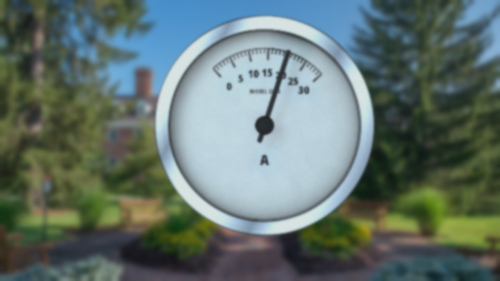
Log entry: {"value": 20, "unit": "A"}
